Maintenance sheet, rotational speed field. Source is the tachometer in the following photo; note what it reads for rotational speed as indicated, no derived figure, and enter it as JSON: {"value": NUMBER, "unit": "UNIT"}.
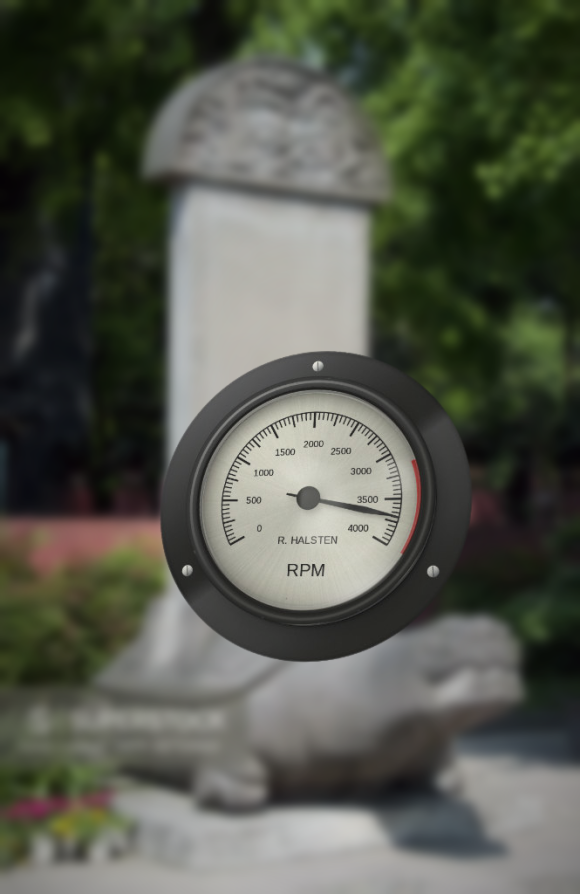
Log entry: {"value": 3700, "unit": "rpm"}
